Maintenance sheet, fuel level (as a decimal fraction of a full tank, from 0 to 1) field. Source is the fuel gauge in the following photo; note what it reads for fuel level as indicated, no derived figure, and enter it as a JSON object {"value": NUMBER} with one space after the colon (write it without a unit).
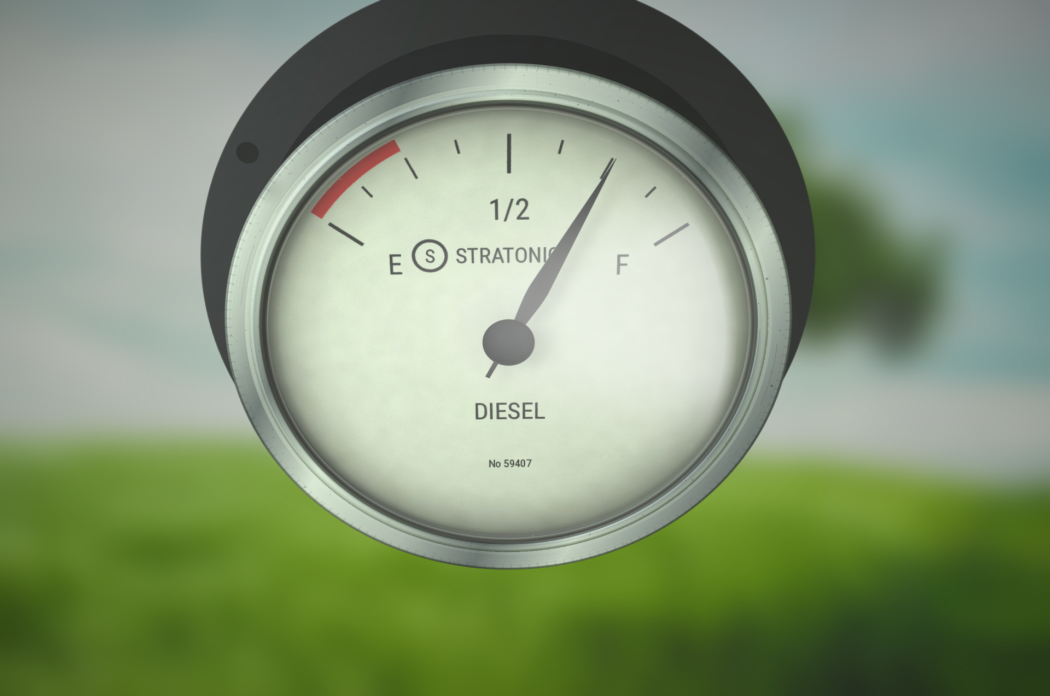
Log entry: {"value": 0.75}
